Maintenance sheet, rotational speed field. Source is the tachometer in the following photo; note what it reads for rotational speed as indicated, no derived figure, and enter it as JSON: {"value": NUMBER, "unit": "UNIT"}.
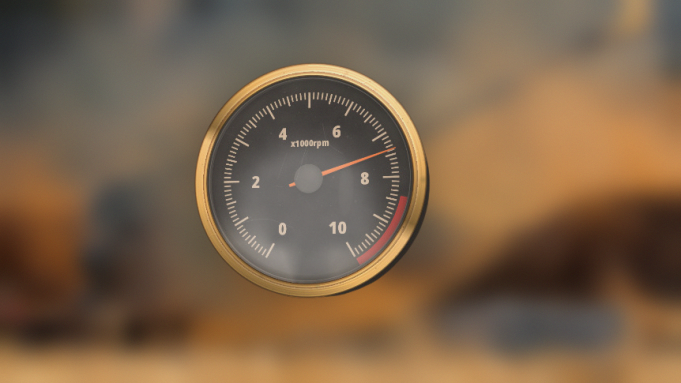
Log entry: {"value": 7400, "unit": "rpm"}
